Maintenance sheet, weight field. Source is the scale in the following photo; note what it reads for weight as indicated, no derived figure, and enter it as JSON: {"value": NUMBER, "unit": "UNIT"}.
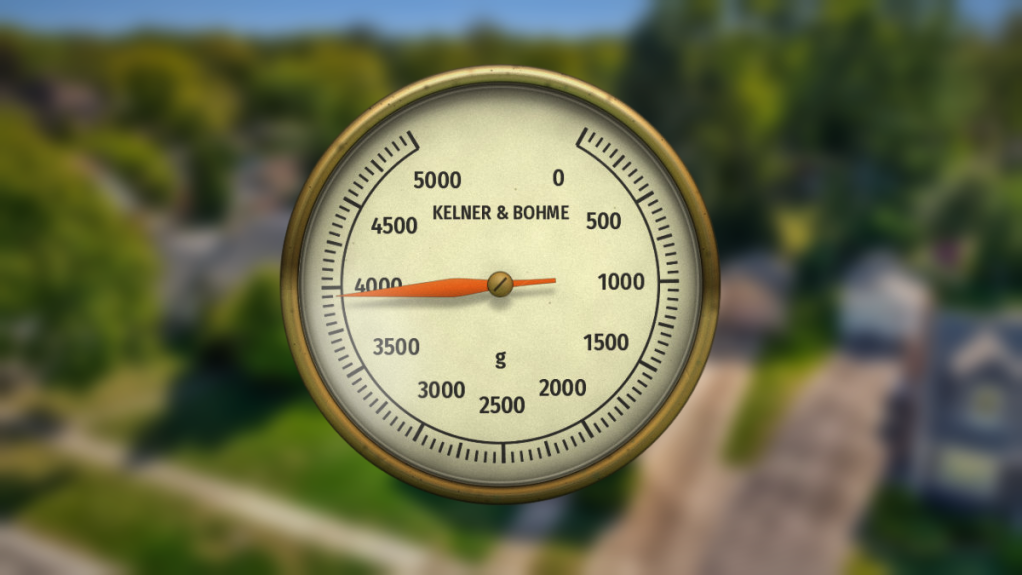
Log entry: {"value": 3950, "unit": "g"}
